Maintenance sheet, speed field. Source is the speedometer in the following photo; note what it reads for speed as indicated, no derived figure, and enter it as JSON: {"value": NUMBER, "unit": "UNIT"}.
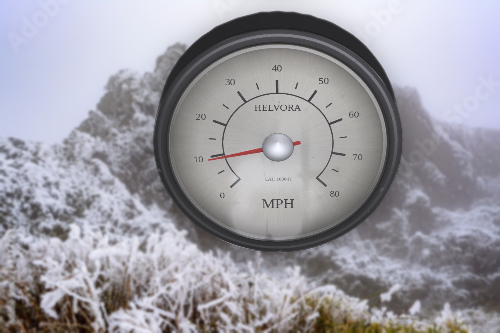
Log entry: {"value": 10, "unit": "mph"}
